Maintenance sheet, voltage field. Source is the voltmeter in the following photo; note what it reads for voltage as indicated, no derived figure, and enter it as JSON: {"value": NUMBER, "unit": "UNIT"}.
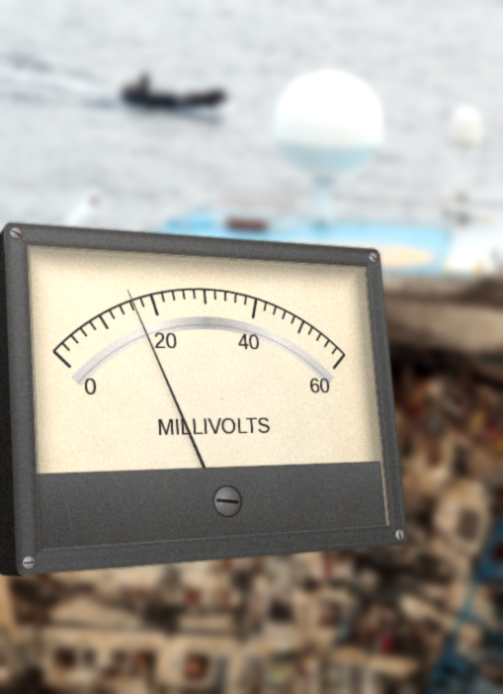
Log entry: {"value": 16, "unit": "mV"}
